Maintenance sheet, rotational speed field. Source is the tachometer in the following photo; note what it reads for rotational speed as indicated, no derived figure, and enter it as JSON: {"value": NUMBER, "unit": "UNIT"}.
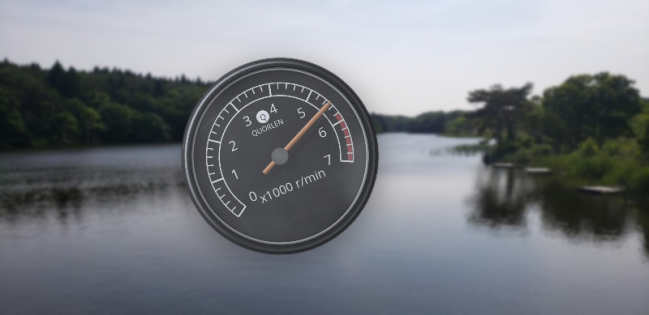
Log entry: {"value": 5500, "unit": "rpm"}
